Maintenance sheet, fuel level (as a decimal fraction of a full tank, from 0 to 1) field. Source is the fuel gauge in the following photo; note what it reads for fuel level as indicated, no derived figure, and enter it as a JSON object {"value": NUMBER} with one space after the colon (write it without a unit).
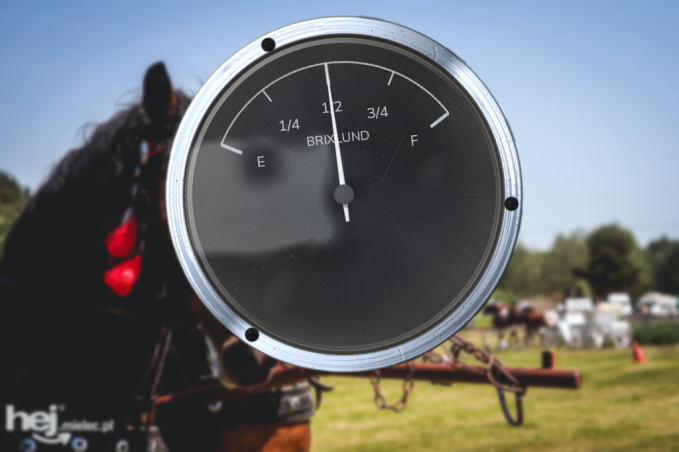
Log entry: {"value": 0.5}
